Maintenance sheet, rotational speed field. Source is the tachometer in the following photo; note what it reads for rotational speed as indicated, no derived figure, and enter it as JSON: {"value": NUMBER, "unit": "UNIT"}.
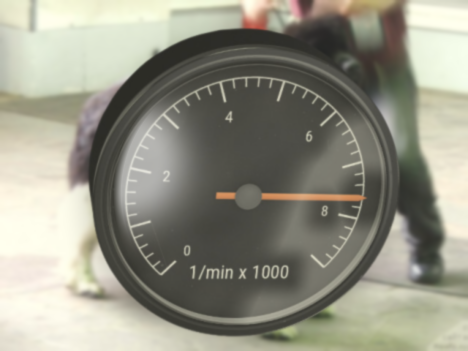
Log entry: {"value": 7600, "unit": "rpm"}
